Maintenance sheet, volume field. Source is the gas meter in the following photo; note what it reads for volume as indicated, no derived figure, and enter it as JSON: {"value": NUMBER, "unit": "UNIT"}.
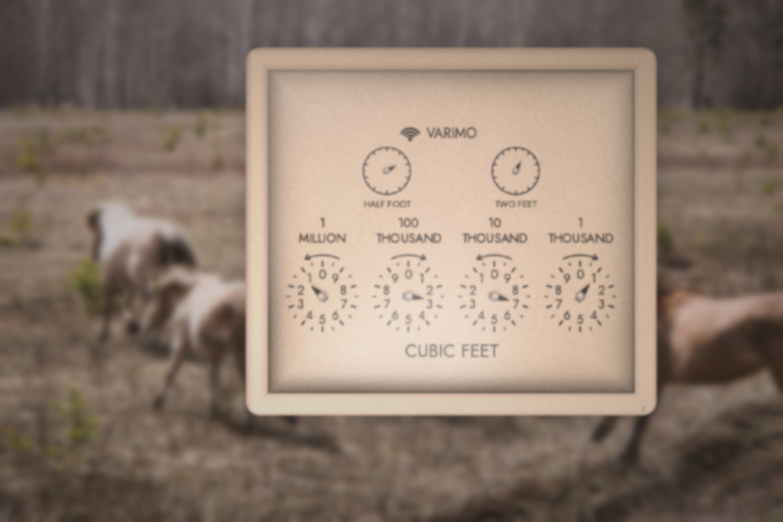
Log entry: {"value": 127100, "unit": "ft³"}
